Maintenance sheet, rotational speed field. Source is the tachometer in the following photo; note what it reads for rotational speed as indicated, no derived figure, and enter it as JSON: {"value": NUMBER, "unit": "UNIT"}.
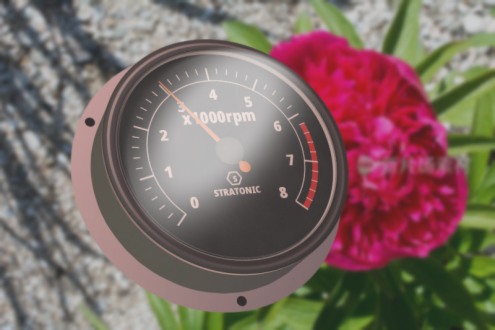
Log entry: {"value": 3000, "unit": "rpm"}
